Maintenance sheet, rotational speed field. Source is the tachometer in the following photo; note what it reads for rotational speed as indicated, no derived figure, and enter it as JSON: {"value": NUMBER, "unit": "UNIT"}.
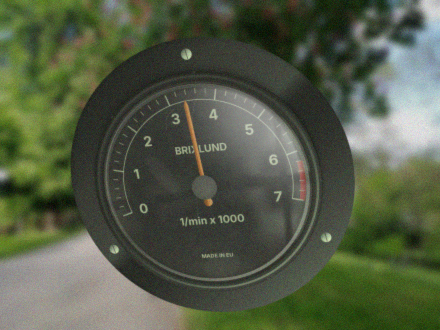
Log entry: {"value": 3400, "unit": "rpm"}
